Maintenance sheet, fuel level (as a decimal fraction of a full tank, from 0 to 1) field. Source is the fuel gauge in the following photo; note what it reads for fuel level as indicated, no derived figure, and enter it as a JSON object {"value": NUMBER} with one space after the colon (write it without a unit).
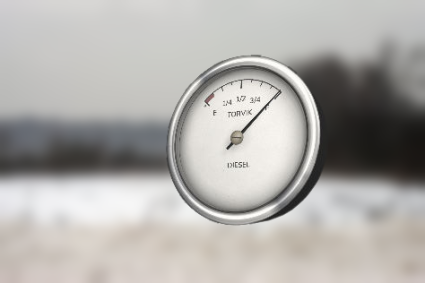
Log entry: {"value": 1}
